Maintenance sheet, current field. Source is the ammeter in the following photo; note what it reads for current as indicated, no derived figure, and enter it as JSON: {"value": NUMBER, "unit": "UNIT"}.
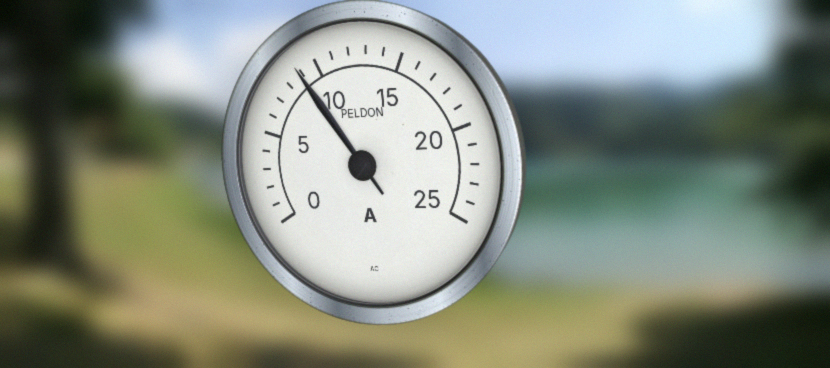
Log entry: {"value": 9, "unit": "A"}
